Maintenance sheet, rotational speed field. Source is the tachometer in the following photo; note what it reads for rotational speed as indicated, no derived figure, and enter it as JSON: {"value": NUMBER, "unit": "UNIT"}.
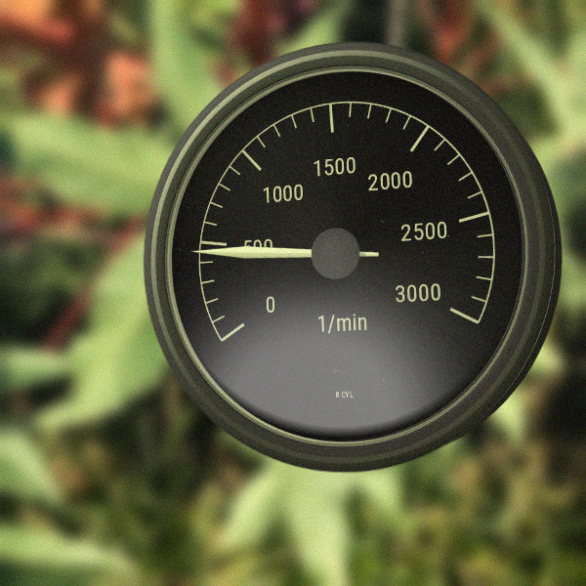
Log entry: {"value": 450, "unit": "rpm"}
